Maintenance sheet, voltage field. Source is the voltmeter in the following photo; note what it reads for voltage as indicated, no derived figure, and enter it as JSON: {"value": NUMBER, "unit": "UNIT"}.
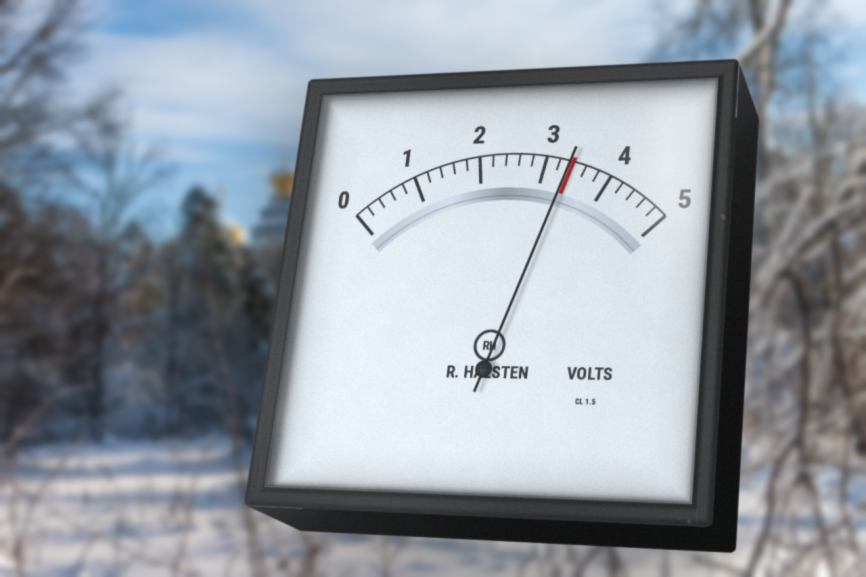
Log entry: {"value": 3.4, "unit": "V"}
